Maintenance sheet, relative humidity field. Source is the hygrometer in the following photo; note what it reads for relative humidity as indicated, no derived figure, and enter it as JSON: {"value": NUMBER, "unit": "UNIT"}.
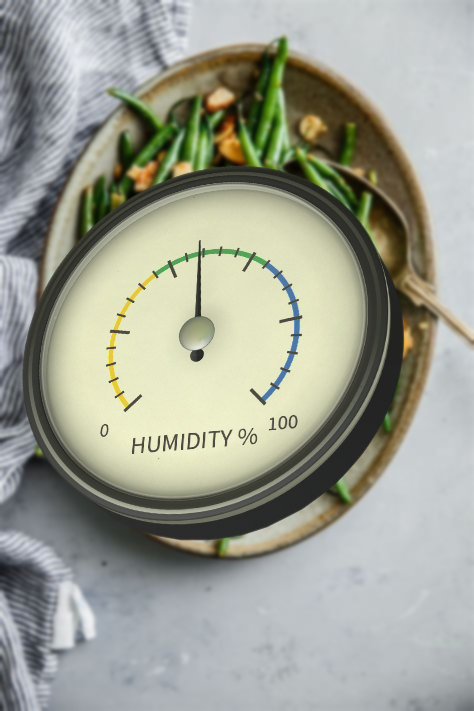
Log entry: {"value": 48, "unit": "%"}
